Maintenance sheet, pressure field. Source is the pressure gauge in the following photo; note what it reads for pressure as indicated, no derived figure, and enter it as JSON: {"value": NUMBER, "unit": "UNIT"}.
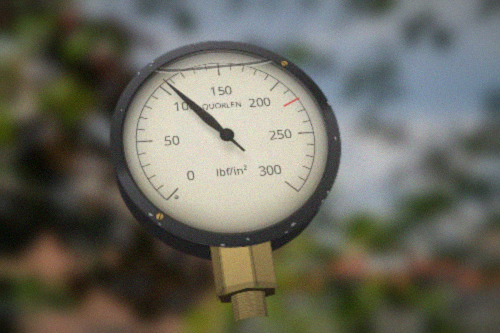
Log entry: {"value": 105, "unit": "psi"}
